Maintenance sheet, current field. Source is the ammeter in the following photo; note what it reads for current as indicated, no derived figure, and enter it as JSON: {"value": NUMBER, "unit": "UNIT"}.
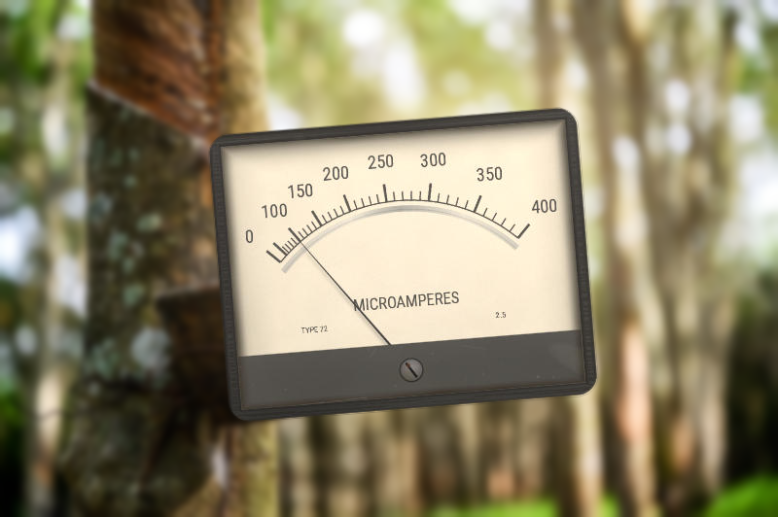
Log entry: {"value": 100, "unit": "µA"}
